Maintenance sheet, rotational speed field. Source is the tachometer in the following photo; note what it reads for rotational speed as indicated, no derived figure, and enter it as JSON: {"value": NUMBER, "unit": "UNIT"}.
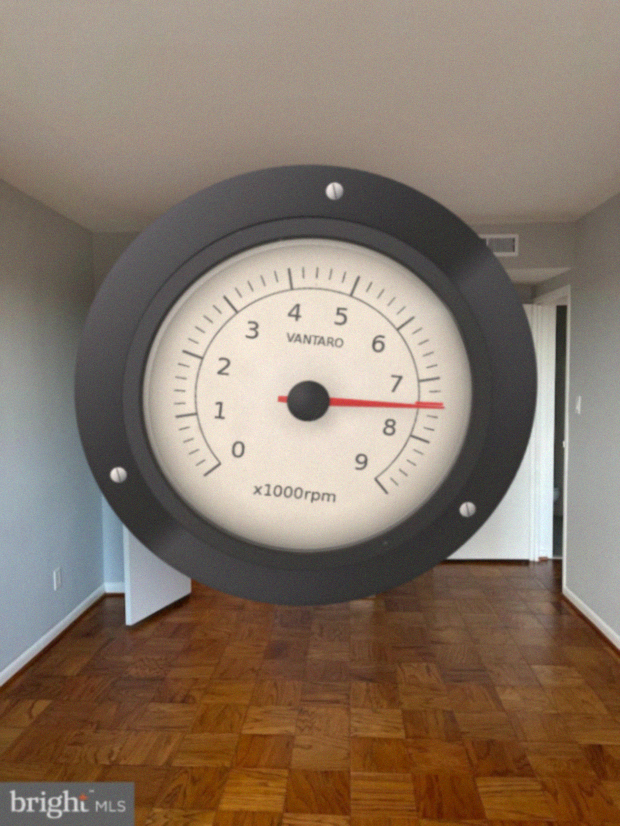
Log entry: {"value": 7400, "unit": "rpm"}
